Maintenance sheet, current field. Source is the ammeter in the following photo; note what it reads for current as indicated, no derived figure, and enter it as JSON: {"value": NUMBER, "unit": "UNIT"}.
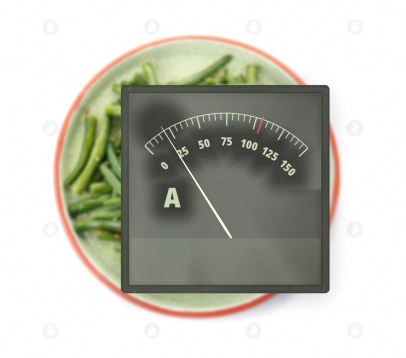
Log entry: {"value": 20, "unit": "A"}
